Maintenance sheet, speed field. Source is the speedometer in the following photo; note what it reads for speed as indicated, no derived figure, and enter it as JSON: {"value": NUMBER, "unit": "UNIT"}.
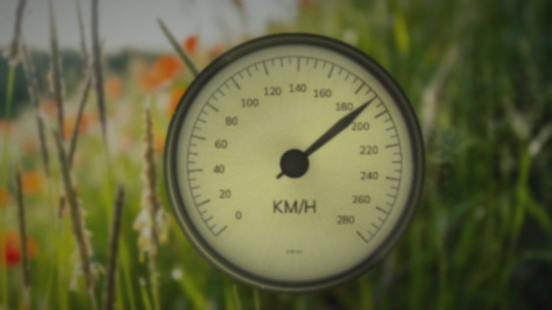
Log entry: {"value": 190, "unit": "km/h"}
